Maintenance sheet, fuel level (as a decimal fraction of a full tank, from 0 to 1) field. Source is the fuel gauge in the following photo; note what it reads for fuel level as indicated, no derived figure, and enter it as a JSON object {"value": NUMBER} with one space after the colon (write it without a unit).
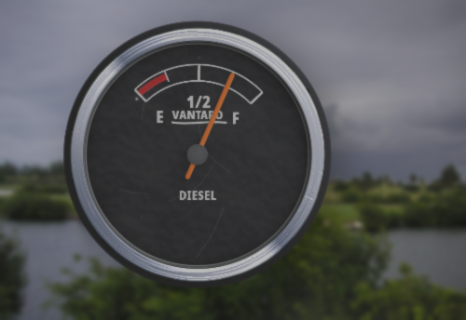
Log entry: {"value": 0.75}
